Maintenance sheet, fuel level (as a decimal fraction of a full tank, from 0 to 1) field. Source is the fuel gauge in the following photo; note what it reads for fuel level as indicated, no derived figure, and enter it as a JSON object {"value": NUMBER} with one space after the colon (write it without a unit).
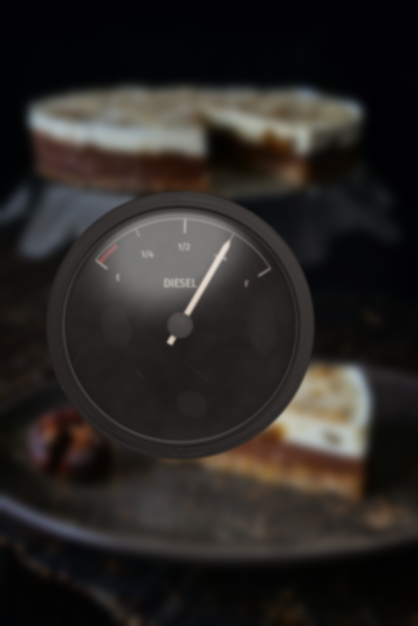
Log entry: {"value": 0.75}
